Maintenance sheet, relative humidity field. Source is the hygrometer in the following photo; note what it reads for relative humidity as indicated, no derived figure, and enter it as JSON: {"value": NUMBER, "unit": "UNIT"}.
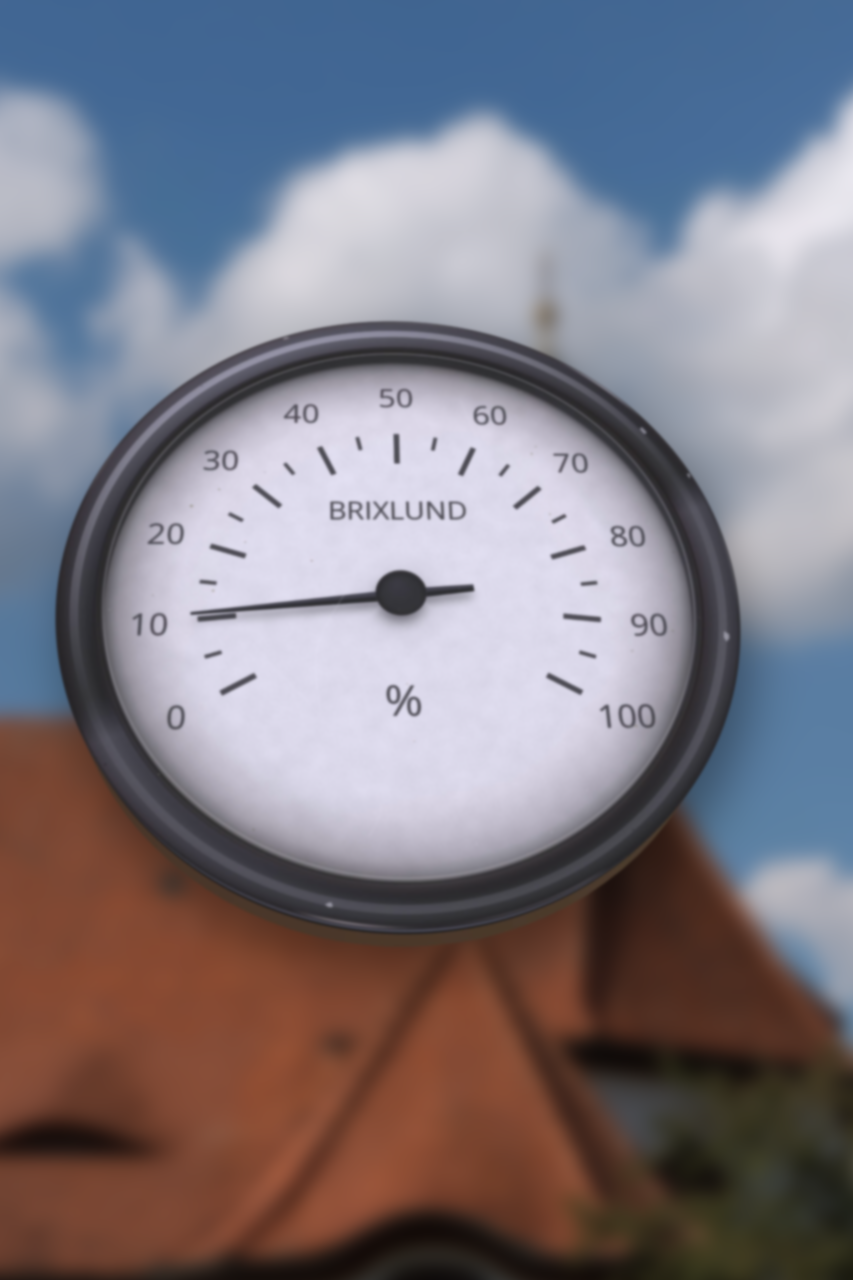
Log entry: {"value": 10, "unit": "%"}
